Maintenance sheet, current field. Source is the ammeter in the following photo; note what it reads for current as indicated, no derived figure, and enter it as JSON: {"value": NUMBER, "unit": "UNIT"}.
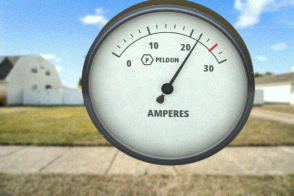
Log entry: {"value": 22, "unit": "A"}
